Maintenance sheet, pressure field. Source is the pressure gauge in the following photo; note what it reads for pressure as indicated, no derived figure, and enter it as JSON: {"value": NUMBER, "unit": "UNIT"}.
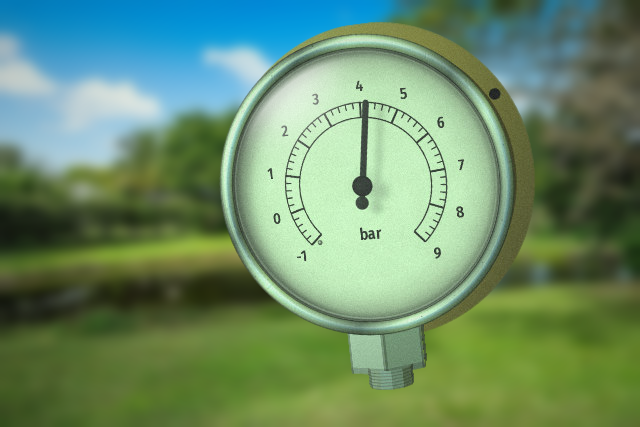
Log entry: {"value": 4.2, "unit": "bar"}
